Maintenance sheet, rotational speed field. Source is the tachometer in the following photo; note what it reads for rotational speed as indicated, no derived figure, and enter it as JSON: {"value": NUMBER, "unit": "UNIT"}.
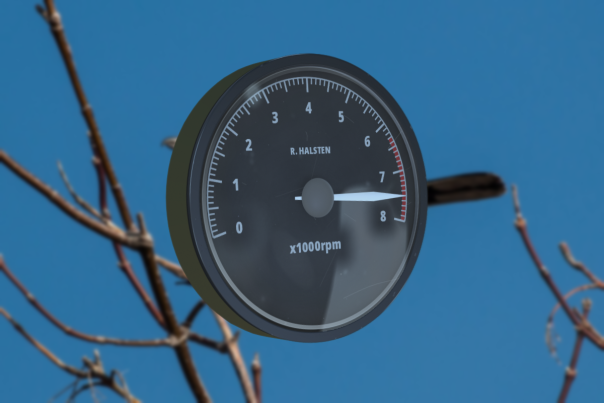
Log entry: {"value": 7500, "unit": "rpm"}
